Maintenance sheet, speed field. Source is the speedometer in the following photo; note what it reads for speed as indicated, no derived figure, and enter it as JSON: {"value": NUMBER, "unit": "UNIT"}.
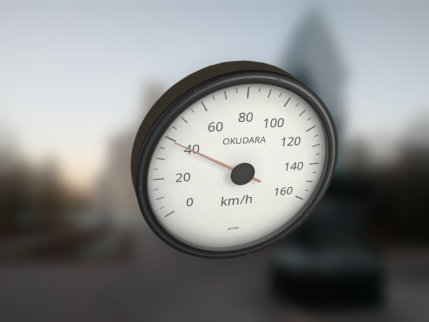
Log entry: {"value": 40, "unit": "km/h"}
